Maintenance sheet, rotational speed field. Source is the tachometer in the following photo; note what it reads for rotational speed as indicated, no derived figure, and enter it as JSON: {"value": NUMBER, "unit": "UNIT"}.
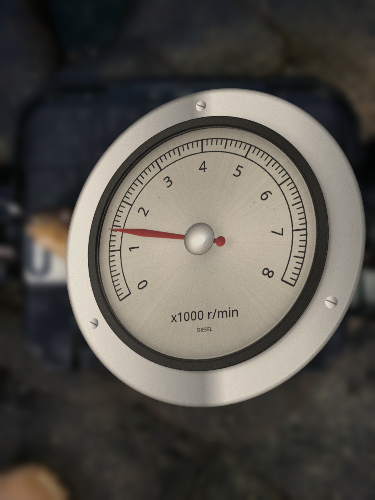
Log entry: {"value": 1400, "unit": "rpm"}
